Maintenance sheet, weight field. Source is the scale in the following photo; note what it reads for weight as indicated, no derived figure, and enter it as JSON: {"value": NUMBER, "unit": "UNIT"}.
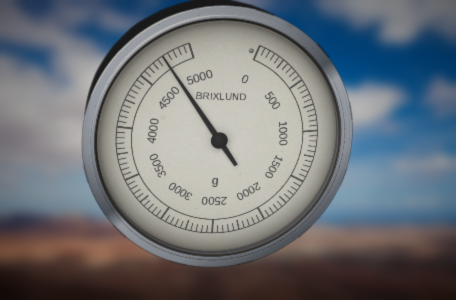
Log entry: {"value": 4750, "unit": "g"}
